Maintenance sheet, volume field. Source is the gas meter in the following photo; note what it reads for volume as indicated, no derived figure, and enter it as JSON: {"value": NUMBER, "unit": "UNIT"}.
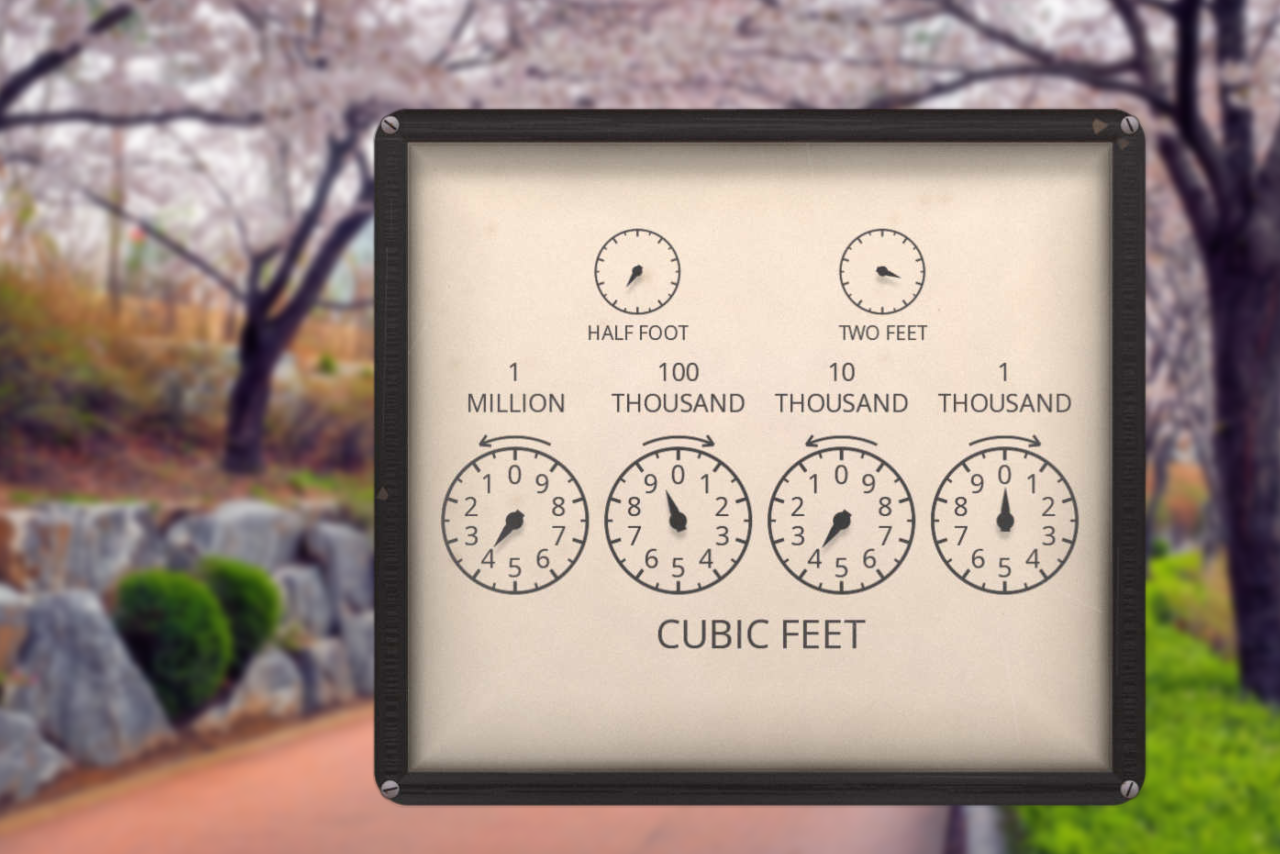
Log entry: {"value": 394000, "unit": "ft³"}
